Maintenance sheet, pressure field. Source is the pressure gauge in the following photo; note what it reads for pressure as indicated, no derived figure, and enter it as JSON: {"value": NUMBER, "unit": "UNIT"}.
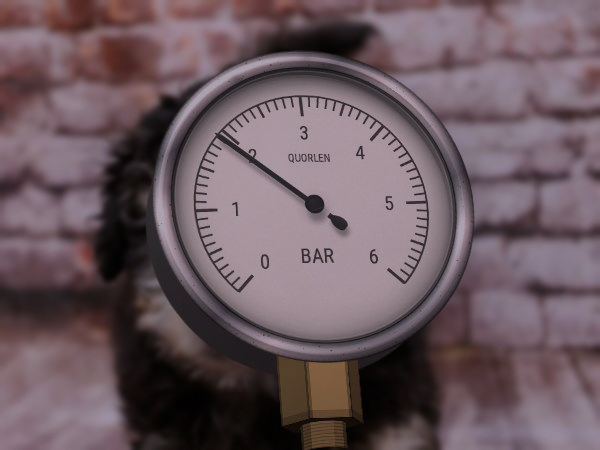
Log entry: {"value": 1.9, "unit": "bar"}
